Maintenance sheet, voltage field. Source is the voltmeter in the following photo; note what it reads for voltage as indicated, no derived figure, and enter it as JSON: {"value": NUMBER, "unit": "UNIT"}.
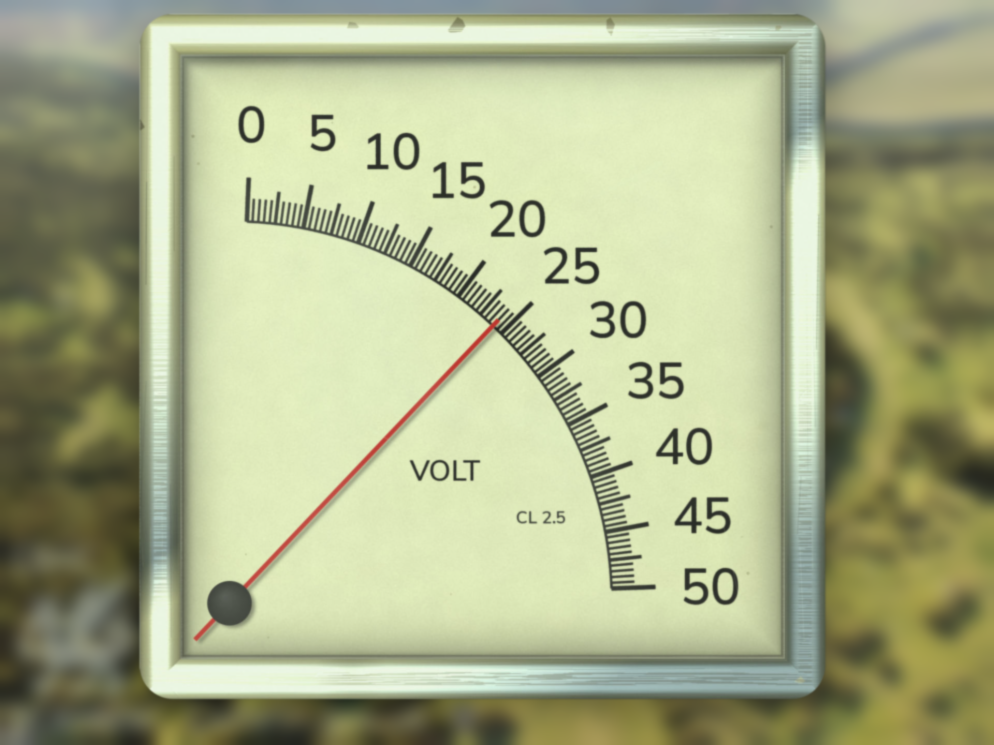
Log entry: {"value": 24, "unit": "V"}
